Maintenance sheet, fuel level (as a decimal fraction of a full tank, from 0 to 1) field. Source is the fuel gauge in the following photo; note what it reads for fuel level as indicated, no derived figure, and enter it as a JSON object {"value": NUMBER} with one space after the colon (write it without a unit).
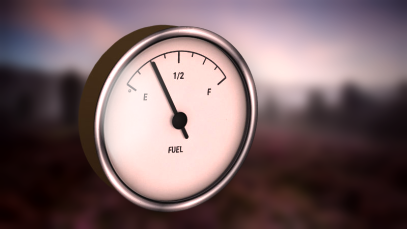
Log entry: {"value": 0.25}
